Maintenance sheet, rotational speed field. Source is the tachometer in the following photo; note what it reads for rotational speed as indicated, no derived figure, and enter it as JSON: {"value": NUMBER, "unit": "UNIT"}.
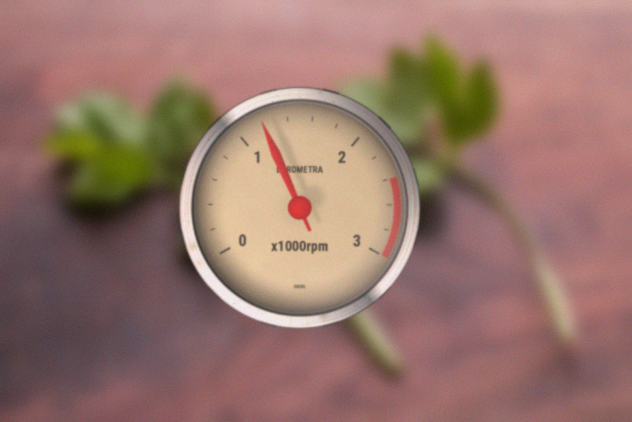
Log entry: {"value": 1200, "unit": "rpm"}
